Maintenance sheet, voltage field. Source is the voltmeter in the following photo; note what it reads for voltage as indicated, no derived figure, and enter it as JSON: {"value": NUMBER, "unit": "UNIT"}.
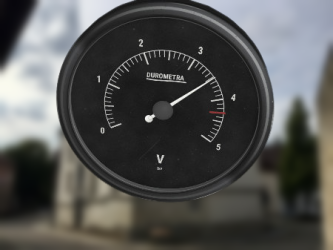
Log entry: {"value": 3.5, "unit": "V"}
